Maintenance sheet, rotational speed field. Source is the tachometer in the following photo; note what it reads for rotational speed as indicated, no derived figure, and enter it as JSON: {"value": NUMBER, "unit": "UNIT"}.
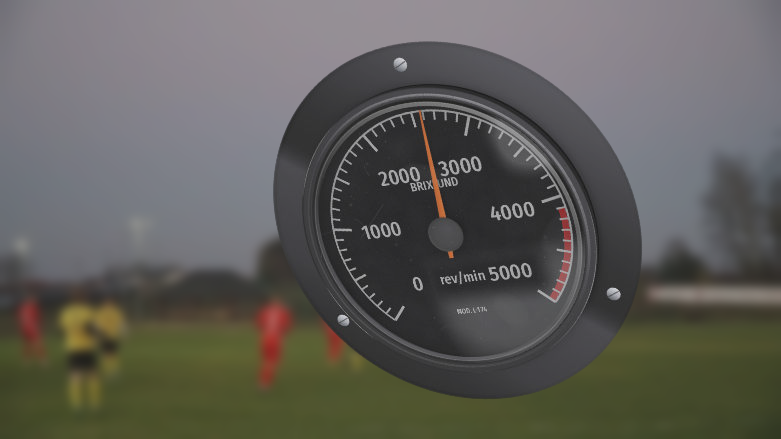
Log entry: {"value": 2600, "unit": "rpm"}
